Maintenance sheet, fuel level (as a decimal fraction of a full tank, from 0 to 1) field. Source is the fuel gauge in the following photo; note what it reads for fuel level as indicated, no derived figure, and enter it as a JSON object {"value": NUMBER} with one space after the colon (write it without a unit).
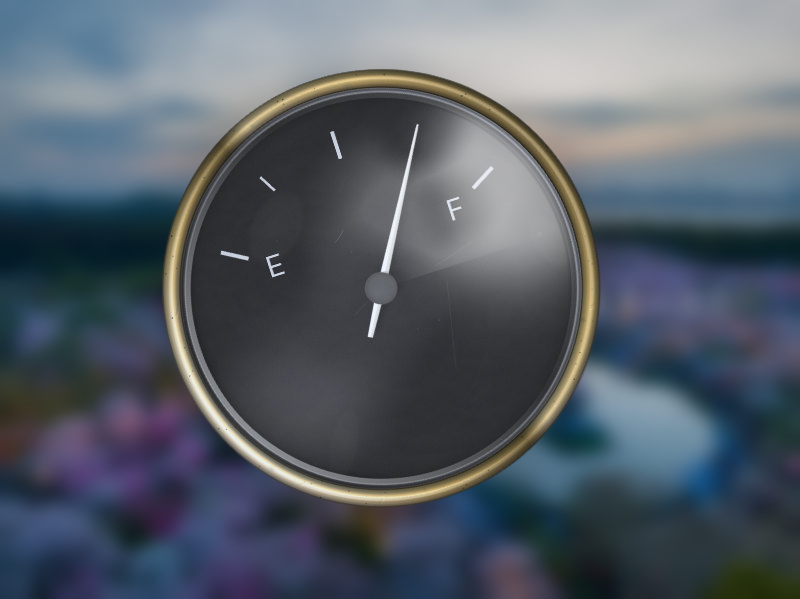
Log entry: {"value": 0.75}
